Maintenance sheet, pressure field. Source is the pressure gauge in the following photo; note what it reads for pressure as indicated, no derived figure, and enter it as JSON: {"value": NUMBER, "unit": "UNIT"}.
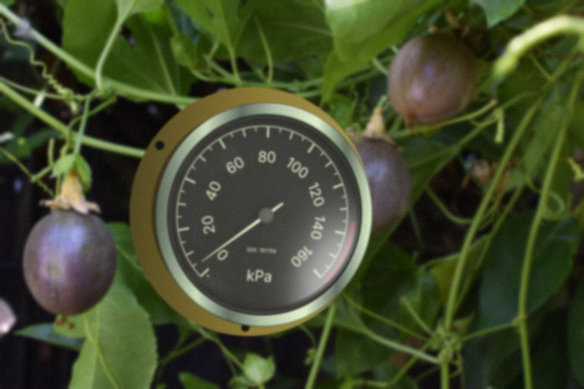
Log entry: {"value": 5, "unit": "kPa"}
